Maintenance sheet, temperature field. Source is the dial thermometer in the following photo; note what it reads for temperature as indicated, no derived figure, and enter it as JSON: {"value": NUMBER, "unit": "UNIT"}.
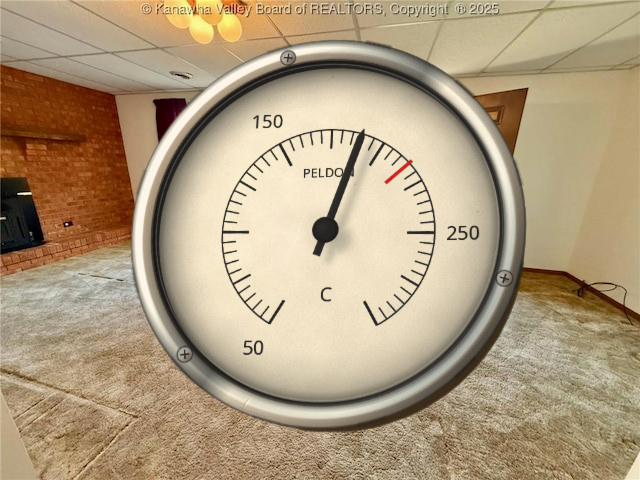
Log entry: {"value": 190, "unit": "°C"}
